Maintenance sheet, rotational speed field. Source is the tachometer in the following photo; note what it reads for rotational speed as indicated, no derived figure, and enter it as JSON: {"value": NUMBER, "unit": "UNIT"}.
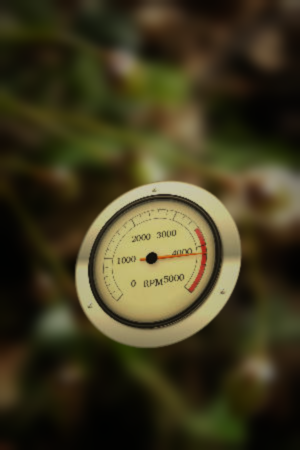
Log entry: {"value": 4200, "unit": "rpm"}
